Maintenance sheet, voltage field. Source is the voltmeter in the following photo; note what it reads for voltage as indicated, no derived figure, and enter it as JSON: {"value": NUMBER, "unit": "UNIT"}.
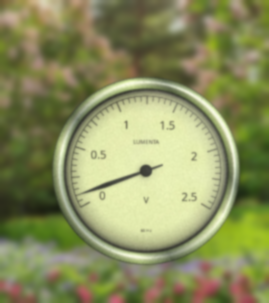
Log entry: {"value": 0.1, "unit": "V"}
